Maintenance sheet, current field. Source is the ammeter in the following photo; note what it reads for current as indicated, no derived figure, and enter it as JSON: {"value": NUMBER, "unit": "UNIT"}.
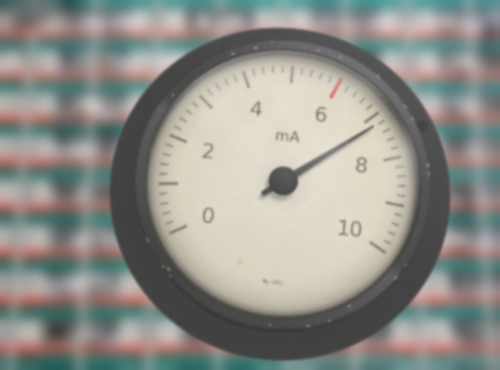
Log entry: {"value": 7.2, "unit": "mA"}
